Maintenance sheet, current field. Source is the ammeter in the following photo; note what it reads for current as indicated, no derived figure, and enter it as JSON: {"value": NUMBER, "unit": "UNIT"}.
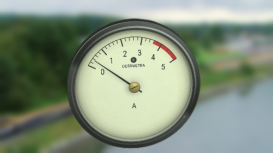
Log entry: {"value": 0.4, "unit": "A"}
